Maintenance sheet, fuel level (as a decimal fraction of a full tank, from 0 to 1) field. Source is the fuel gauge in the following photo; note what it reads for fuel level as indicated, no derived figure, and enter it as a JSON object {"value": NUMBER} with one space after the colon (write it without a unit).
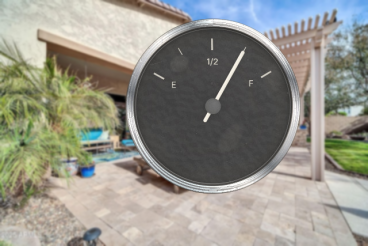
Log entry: {"value": 0.75}
